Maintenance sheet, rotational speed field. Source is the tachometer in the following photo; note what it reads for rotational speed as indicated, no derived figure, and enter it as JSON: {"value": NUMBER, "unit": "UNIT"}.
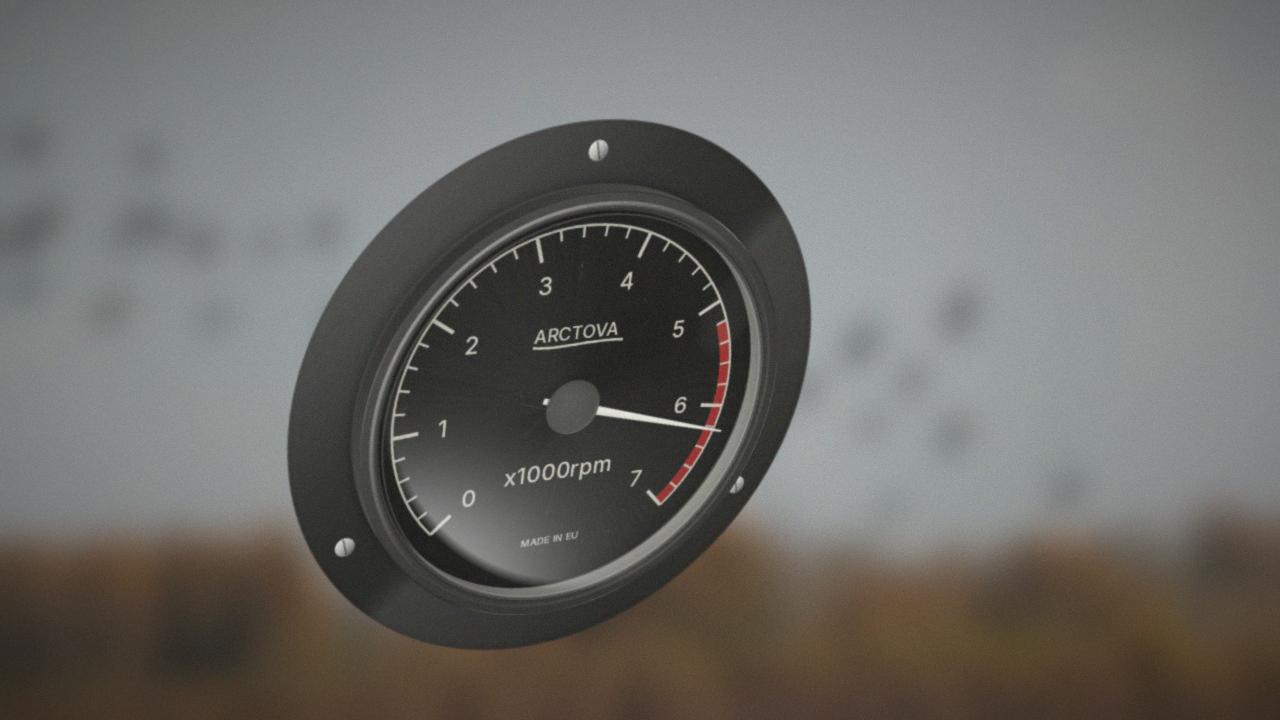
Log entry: {"value": 6200, "unit": "rpm"}
